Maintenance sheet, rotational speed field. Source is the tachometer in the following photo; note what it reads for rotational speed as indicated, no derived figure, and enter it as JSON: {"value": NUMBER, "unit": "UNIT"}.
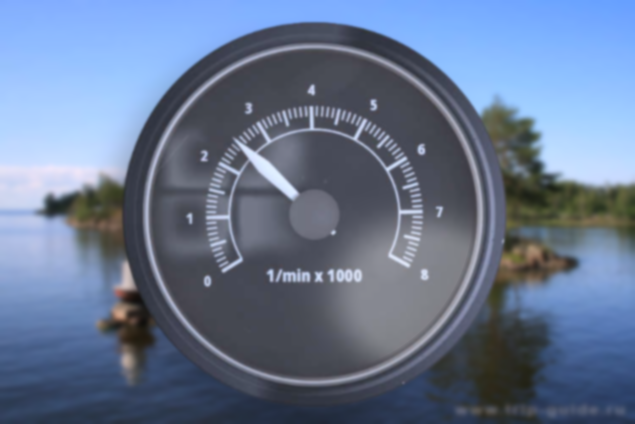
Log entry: {"value": 2500, "unit": "rpm"}
